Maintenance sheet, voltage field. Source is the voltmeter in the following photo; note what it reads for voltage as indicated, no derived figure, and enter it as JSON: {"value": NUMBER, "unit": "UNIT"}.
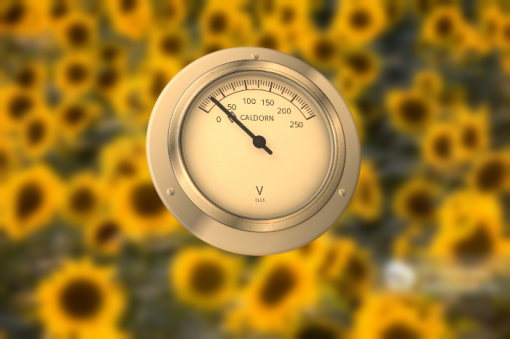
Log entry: {"value": 25, "unit": "V"}
